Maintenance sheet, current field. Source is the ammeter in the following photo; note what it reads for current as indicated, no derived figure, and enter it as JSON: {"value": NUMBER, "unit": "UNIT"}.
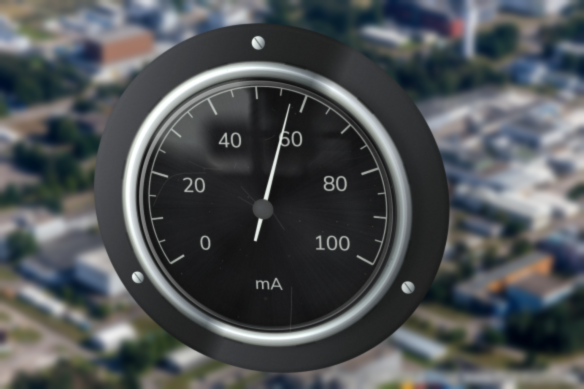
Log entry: {"value": 57.5, "unit": "mA"}
